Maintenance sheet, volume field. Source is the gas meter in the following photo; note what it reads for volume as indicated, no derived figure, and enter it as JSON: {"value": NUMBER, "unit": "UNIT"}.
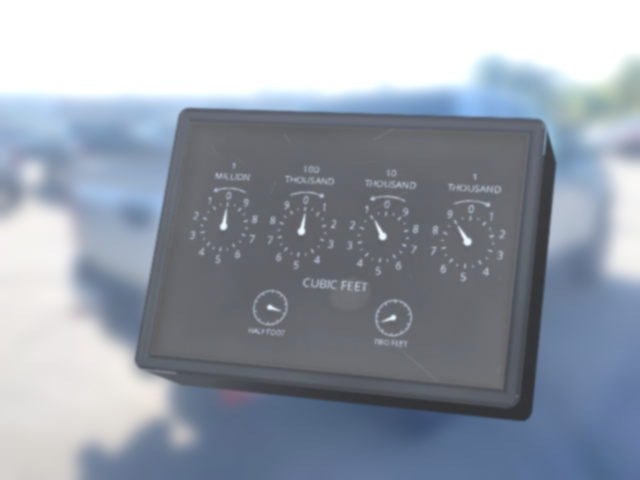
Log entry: {"value": 900, "unit": "ft³"}
